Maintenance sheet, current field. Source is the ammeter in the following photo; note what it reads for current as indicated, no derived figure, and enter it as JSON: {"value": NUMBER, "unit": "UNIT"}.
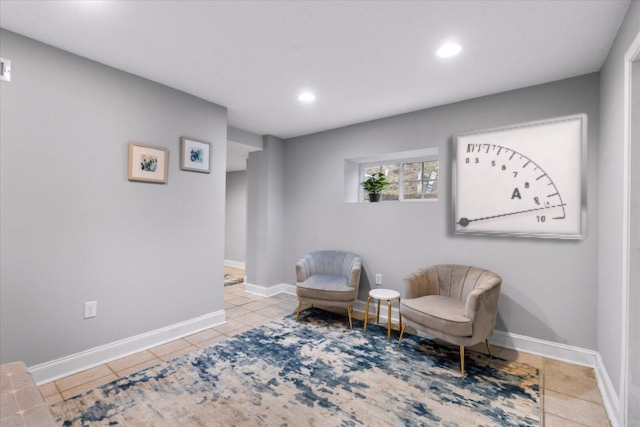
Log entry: {"value": 9.5, "unit": "A"}
